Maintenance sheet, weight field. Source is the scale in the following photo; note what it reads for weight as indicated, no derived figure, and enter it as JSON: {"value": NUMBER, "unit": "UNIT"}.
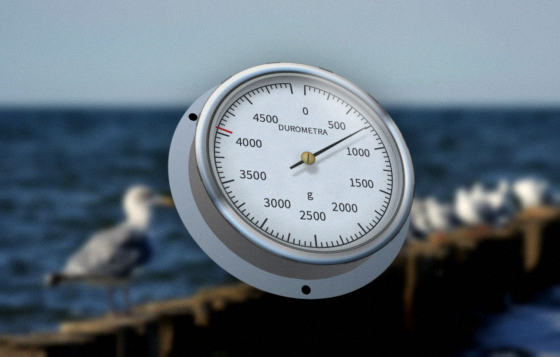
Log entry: {"value": 750, "unit": "g"}
